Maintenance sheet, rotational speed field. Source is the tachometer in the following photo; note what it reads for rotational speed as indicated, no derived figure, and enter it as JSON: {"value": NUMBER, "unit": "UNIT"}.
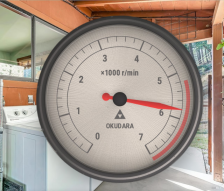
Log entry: {"value": 5800, "unit": "rpm"}
